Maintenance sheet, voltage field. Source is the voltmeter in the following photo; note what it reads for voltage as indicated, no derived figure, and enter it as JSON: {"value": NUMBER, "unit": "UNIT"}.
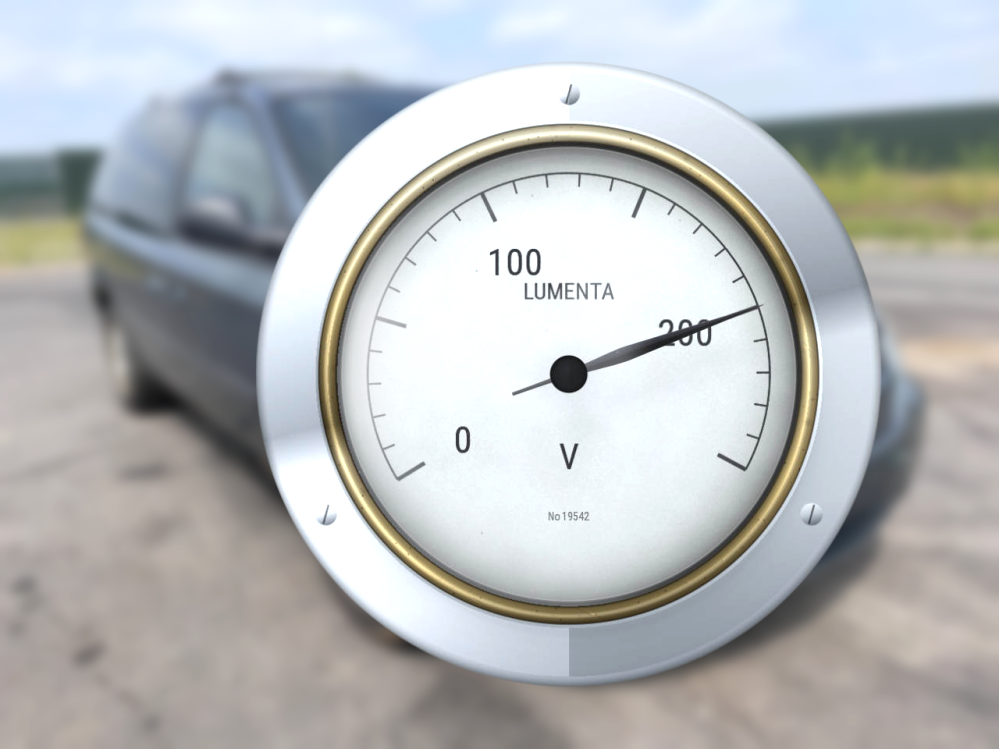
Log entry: {"value": 200, "unit": "V"}
